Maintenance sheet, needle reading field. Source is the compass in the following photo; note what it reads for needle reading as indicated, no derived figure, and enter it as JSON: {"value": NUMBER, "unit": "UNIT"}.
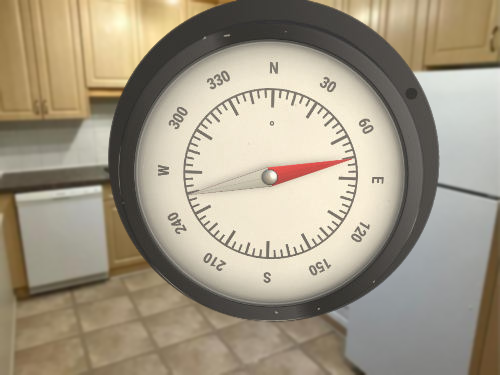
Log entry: {"value": 75, "unit": "°"}
